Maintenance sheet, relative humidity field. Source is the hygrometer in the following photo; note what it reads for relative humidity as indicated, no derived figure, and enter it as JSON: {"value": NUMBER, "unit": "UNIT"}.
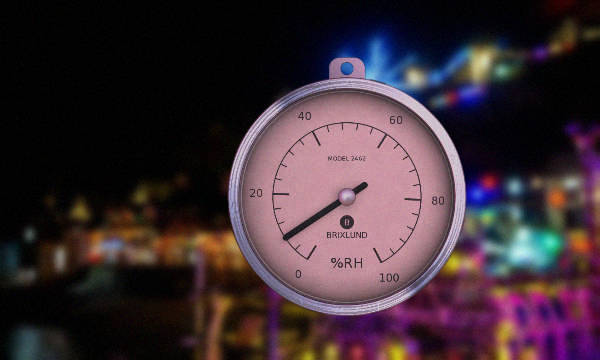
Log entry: {"value": 8, "unit": "%"}
